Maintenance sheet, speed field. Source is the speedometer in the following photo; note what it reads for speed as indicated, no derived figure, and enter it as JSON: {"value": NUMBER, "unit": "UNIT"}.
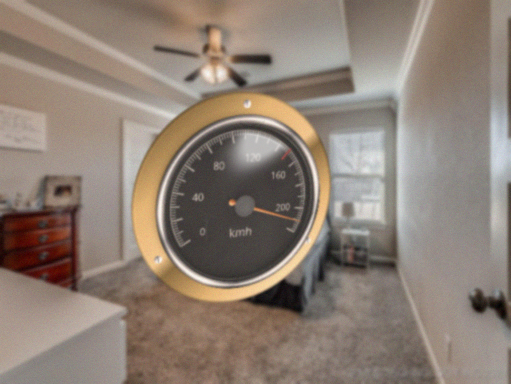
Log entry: {"value": 210, "unit": "km/h"}
